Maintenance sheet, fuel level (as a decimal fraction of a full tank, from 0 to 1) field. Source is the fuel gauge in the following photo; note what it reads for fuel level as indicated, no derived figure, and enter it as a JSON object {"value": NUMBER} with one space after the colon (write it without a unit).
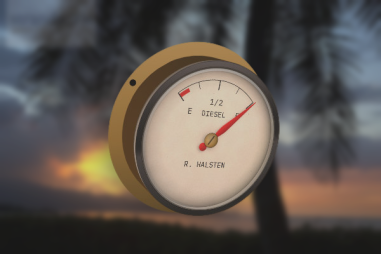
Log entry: {"value": 1}
